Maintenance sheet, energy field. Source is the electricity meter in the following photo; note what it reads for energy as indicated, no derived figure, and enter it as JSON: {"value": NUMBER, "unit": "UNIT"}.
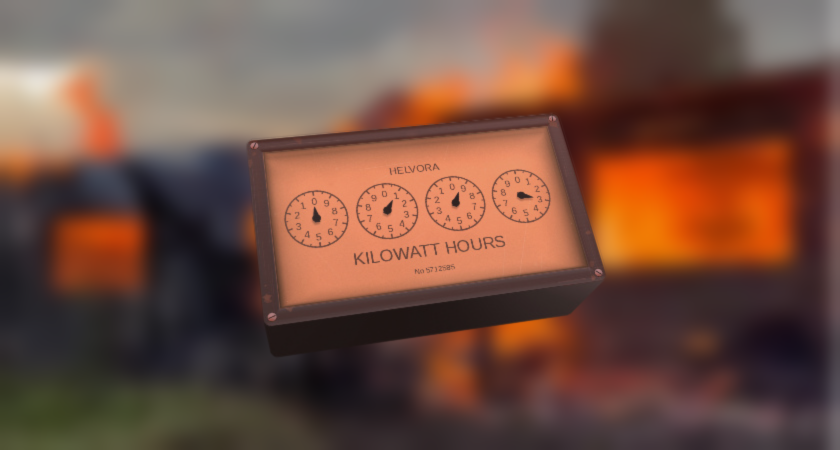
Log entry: {"value": 93, "unit": "kWh"}
